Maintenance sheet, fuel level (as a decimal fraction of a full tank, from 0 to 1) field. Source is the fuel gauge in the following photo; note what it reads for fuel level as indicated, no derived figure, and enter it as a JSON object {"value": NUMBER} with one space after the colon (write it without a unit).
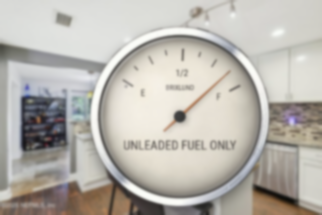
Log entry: {"value": 0.875}
